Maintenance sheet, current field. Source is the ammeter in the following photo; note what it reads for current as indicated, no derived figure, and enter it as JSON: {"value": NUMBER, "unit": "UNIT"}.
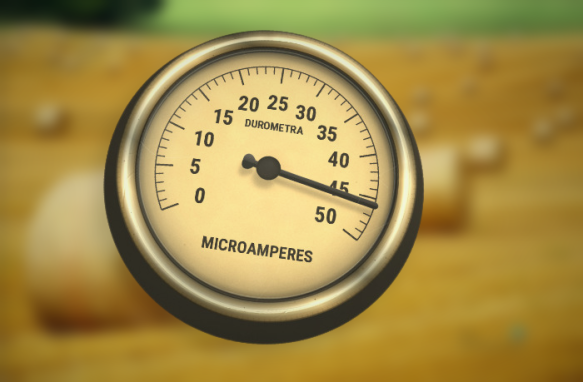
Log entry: {"value": 46, "unit": "µA"}
